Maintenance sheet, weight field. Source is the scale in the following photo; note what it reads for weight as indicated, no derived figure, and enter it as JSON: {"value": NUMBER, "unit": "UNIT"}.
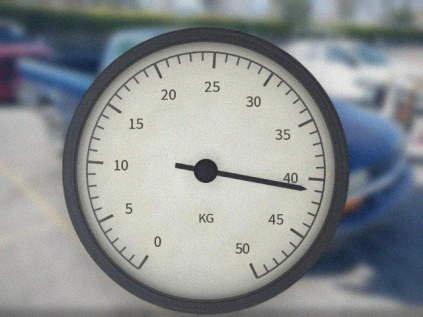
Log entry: {"value": 41, "unit": "kg"}
